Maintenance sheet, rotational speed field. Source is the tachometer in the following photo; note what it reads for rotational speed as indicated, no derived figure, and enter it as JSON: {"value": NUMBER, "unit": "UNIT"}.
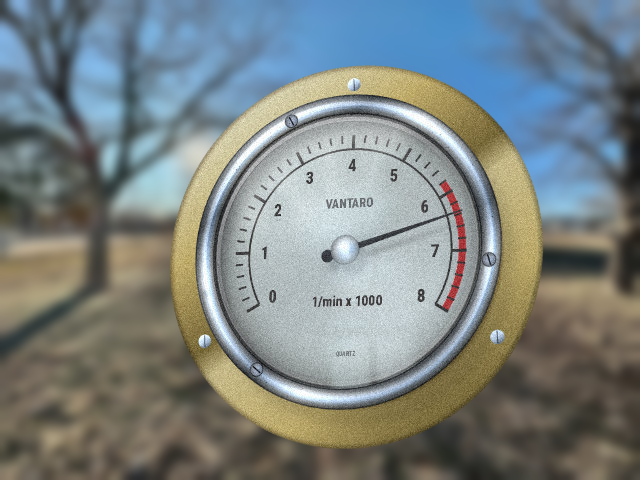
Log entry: {"value": 6400, "unit": "rpm"}
